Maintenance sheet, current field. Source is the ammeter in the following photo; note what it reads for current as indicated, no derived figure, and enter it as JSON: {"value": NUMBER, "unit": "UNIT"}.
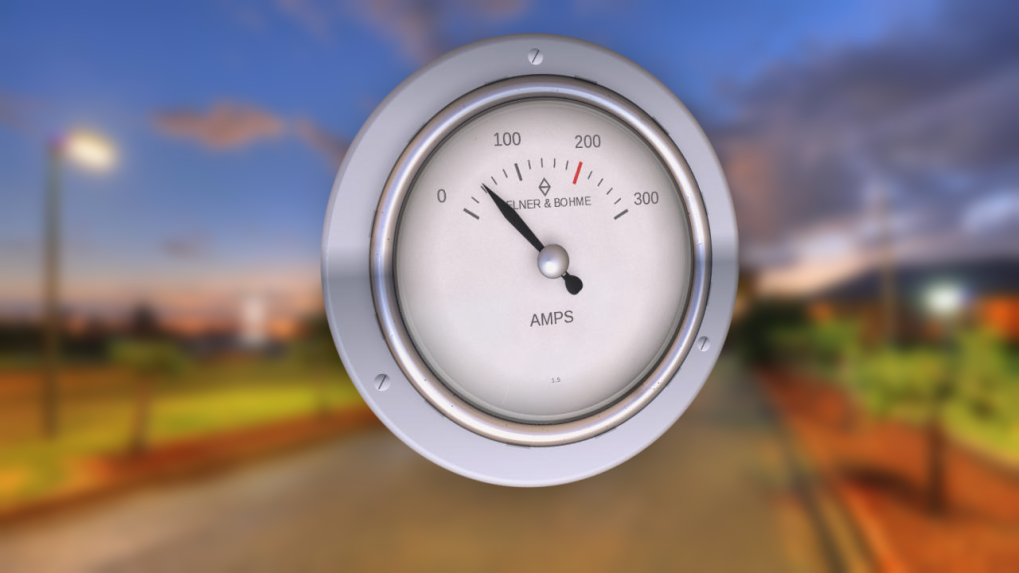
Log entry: {"value": 40, "unit": "A"}
